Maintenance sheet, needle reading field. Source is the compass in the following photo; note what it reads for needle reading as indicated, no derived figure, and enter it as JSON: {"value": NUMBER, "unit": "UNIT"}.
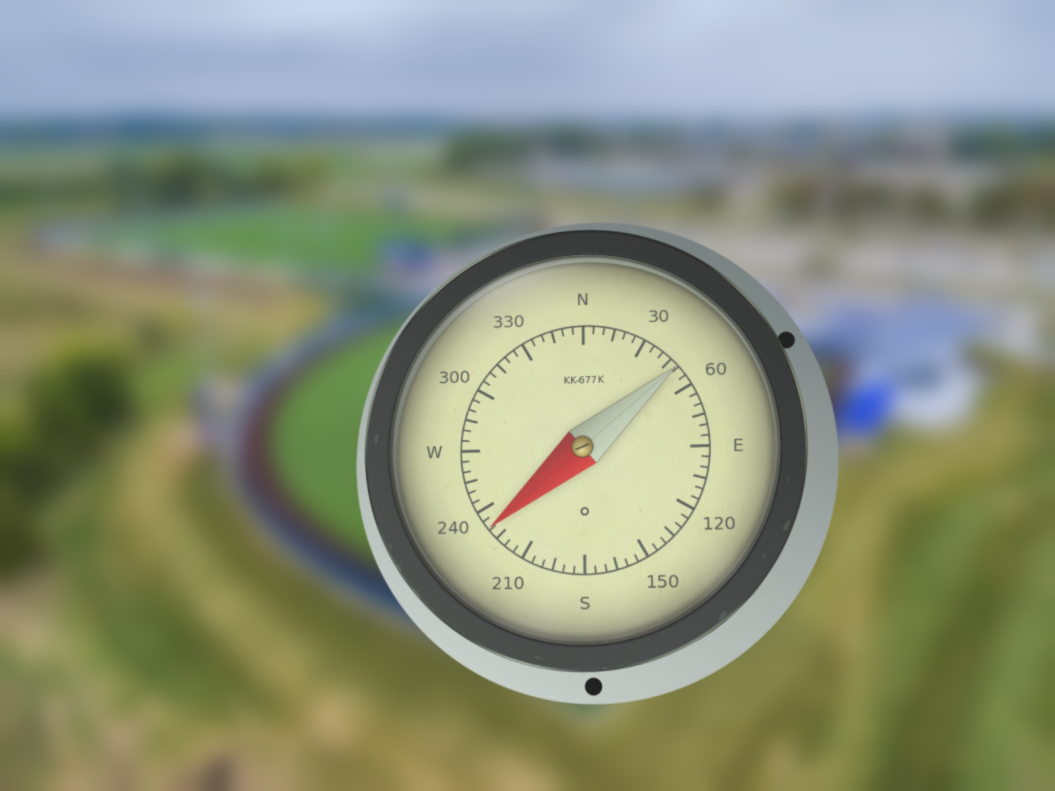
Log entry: {"value": 230, "unit": "°"}
